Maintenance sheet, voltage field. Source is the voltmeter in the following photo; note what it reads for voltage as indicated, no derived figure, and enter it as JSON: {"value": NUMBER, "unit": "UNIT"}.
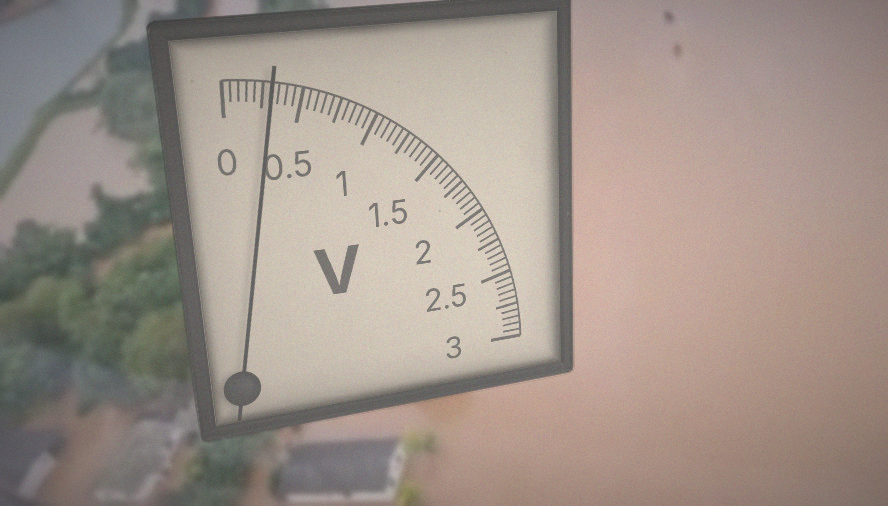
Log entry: {"value": 0.3, "unit": "V"}
